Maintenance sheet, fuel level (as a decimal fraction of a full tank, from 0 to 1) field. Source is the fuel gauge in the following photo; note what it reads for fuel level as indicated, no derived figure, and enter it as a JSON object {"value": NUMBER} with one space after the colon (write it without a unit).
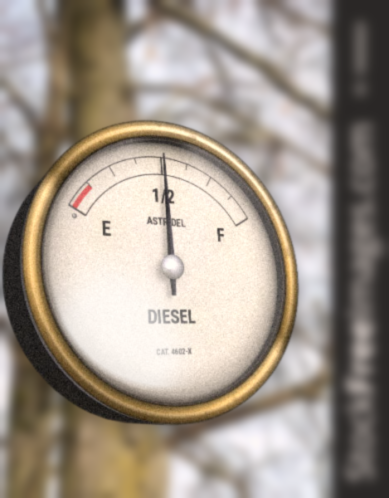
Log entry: {"value": 0.5}
